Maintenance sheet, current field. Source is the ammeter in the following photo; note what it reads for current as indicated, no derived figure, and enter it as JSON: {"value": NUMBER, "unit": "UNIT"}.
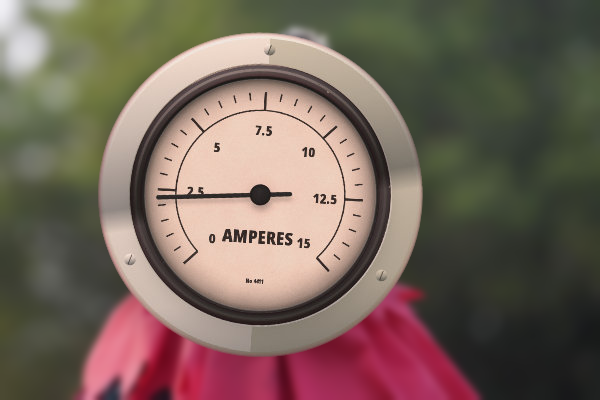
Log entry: {"value": 2.25, "unit": "A"}
